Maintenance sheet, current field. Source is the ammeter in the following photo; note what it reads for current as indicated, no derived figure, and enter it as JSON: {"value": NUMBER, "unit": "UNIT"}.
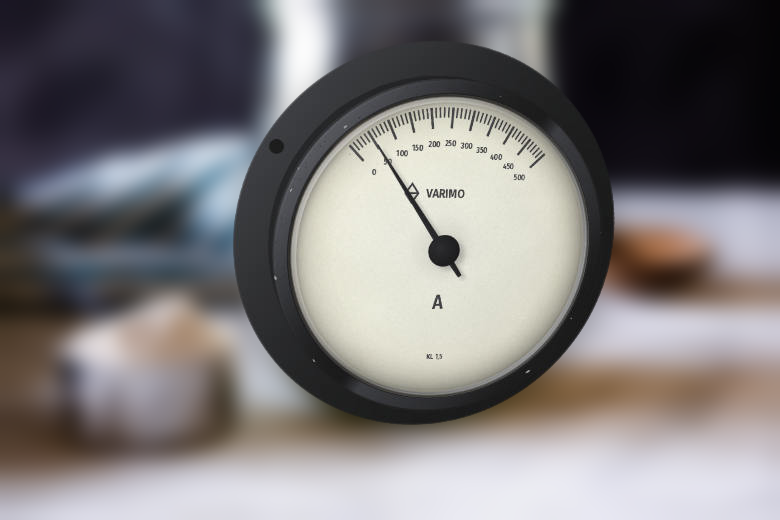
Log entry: {"value": 50, "unit": "A"}
